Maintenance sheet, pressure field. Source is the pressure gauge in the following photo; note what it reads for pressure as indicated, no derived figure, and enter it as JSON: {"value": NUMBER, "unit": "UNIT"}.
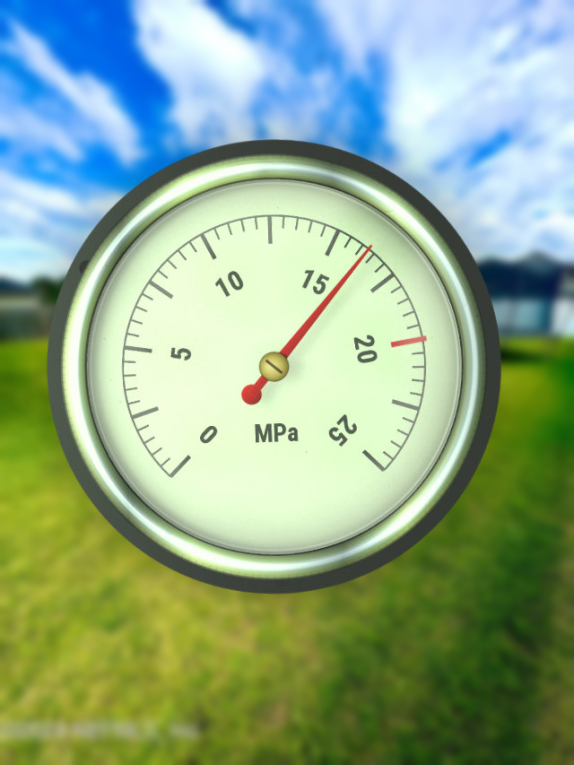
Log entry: {"value": 16.25, "unit": "MPa"}
